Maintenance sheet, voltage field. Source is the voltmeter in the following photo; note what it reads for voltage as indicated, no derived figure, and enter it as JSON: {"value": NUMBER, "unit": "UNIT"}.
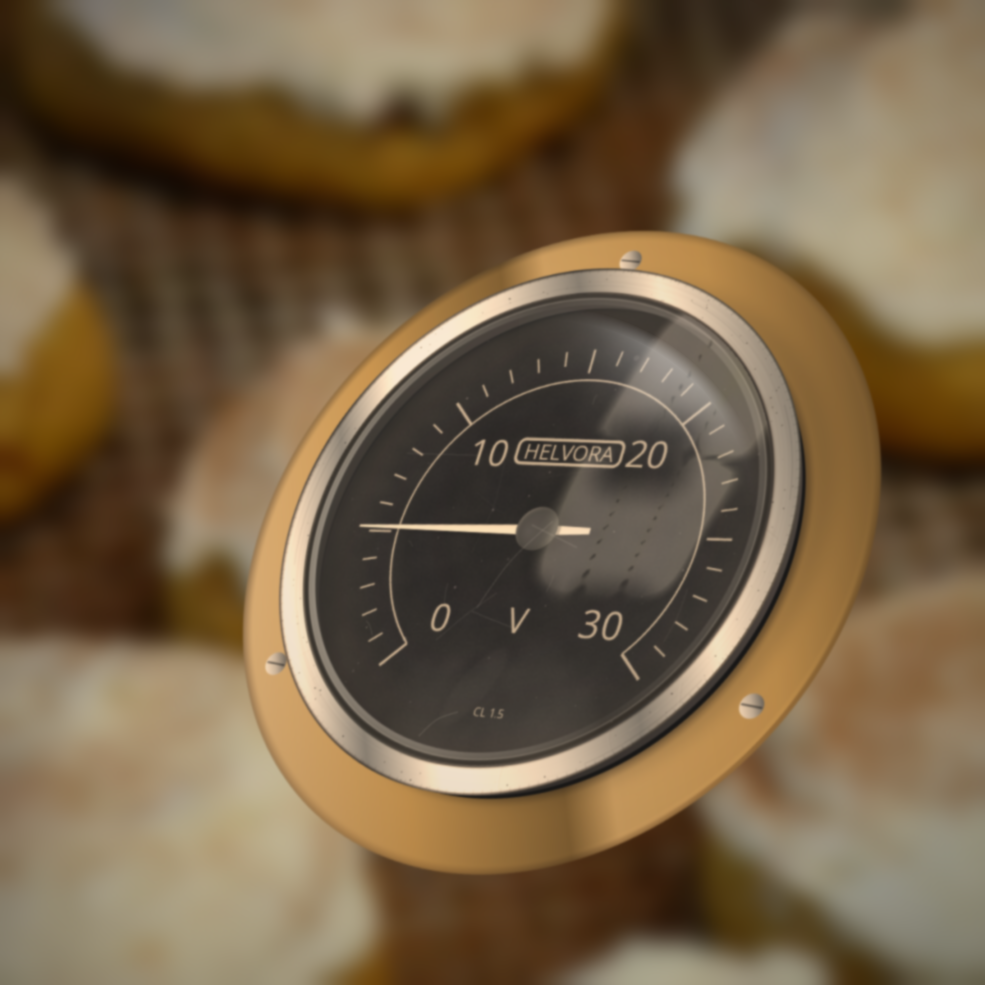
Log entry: {"value": 5, "unit": "V"}
